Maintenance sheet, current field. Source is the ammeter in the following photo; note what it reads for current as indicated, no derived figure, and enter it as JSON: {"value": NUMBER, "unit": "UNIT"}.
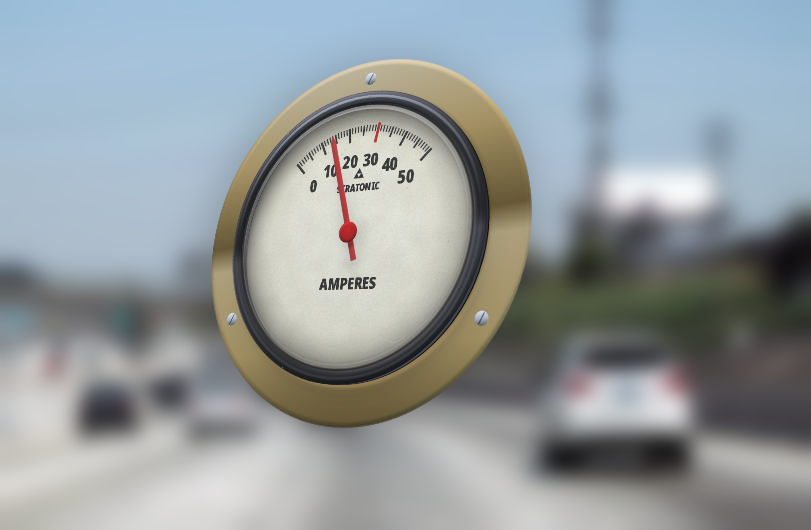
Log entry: {"value": 15, "unit": "A"}
